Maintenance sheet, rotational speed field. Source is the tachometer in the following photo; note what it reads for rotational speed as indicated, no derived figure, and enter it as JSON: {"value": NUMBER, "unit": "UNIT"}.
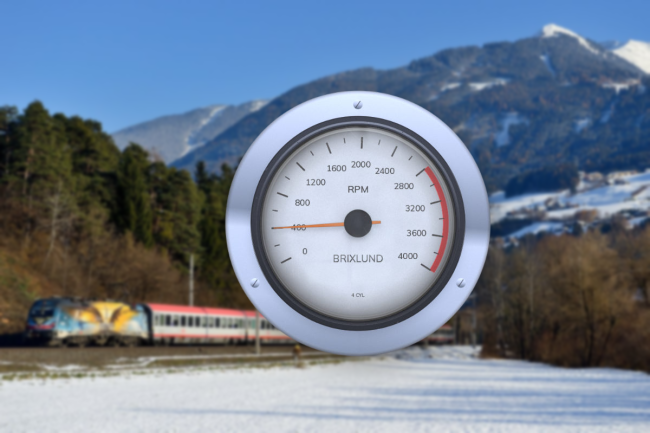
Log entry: {"value": 400, "unit": "rpm"}
